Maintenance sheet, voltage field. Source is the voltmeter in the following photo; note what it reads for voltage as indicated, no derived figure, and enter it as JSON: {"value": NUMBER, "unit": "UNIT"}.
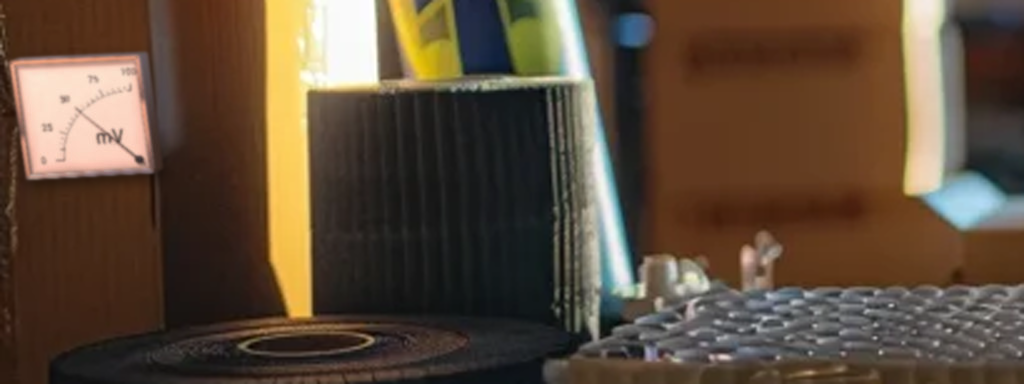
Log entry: {"value": 50, "unit": "mV"}
